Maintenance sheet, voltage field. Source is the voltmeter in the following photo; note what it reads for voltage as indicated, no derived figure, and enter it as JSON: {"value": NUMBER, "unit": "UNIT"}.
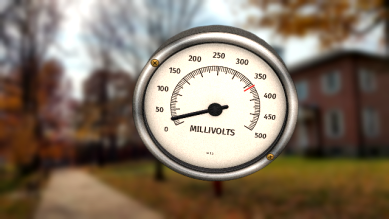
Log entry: {"value": 25, "unit": "mV"}
